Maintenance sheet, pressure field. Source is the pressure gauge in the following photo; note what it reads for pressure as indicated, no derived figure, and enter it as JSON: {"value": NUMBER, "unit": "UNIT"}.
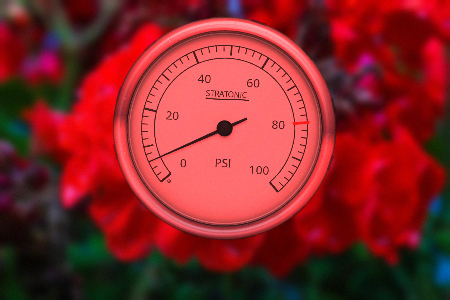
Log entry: {"value": 6, "unit": "psi"}
